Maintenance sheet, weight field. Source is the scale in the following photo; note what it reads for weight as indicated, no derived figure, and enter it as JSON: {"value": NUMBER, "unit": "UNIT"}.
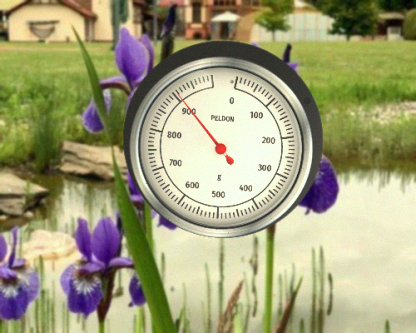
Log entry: {"value": 910, "unit": "g"}
